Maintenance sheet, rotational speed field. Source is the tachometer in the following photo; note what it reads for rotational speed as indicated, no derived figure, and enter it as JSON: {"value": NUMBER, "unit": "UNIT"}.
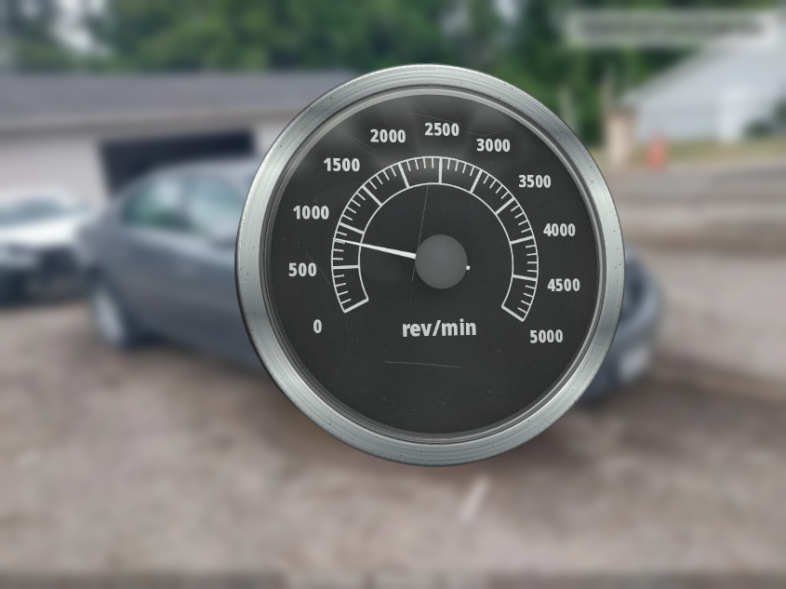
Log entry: {"value": 800, "unit": "rpm"}
